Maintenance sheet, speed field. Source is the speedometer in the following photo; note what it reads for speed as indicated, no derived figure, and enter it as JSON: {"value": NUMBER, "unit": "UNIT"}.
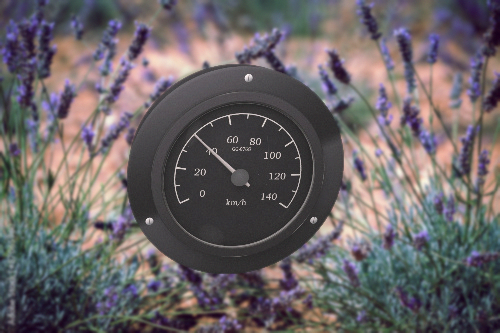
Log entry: {"value": 40, "unit": "km/h"}
